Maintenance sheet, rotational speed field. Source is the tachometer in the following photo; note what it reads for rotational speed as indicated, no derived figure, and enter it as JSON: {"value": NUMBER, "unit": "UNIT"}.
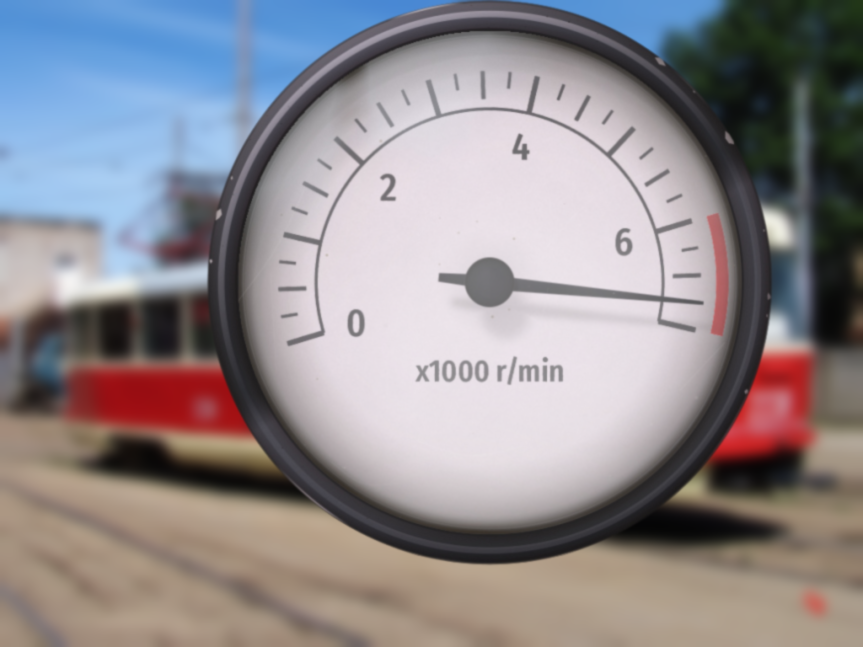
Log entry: {"value": 6750, "unit": "rpm"}
